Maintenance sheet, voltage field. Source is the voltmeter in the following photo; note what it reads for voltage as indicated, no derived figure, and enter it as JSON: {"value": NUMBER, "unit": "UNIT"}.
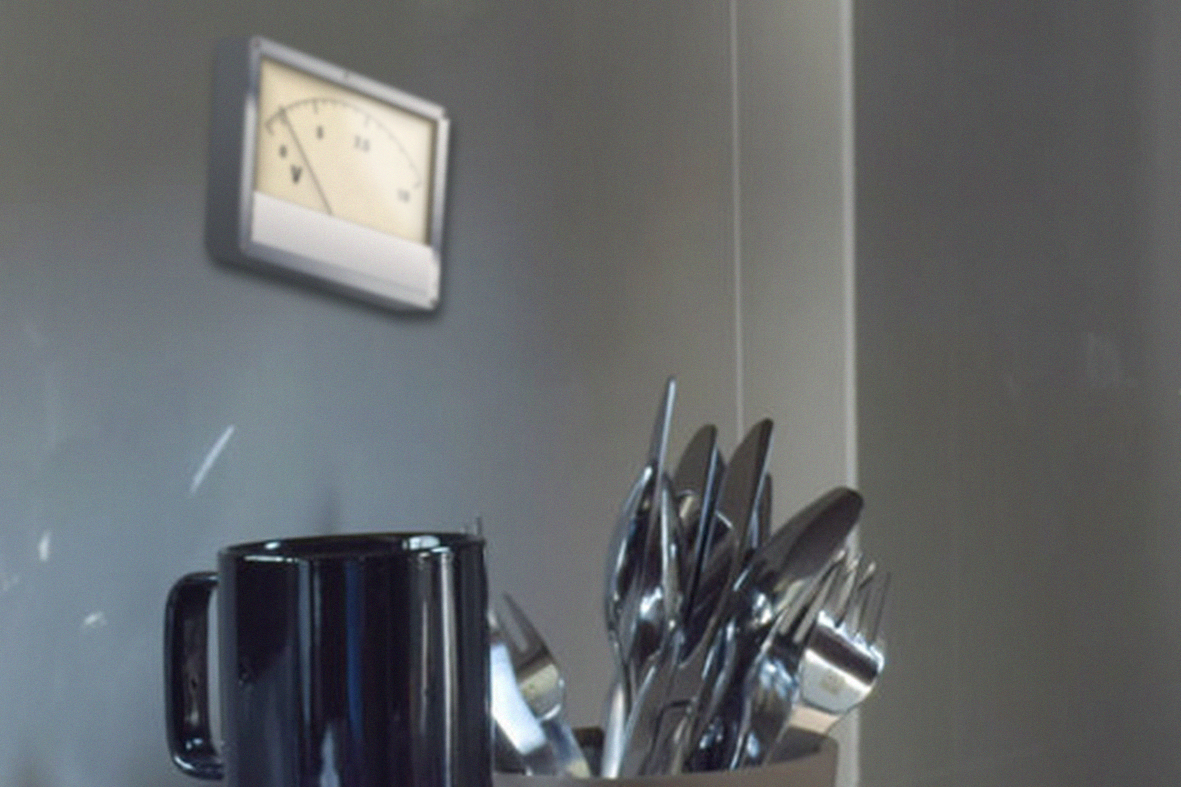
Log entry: {"value": 2.5, "unit": "V"}
